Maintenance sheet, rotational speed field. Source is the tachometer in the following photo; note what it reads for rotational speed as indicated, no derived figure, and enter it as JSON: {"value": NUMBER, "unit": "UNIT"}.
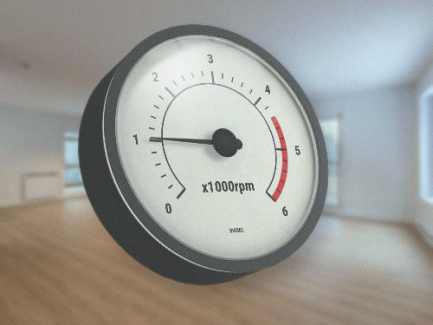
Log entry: {"value": 1000, "unit": "rpm"}
